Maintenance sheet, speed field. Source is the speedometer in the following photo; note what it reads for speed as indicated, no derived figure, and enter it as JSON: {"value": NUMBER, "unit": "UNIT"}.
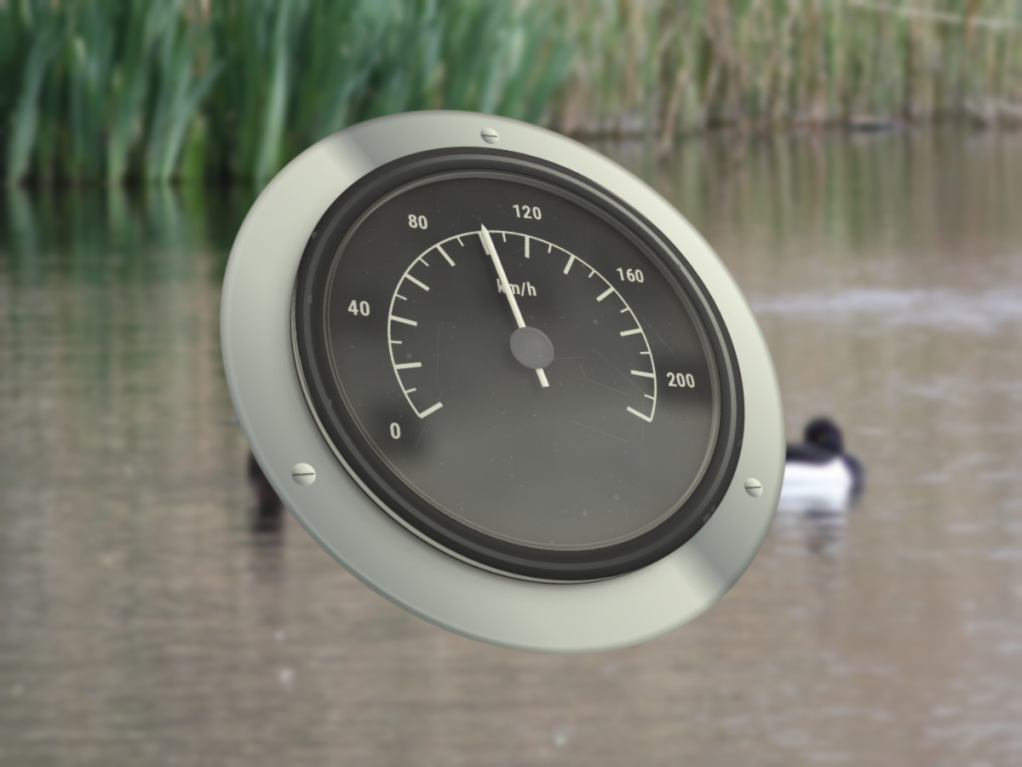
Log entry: {"value": 100, "unit": "km/h"}
